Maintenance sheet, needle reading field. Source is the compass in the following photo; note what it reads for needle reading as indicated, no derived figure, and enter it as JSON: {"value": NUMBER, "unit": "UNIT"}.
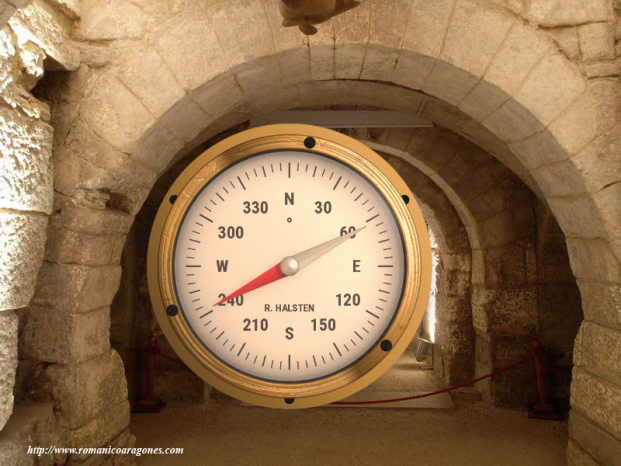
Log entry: {"value": 242.5, "unit": "°"}
